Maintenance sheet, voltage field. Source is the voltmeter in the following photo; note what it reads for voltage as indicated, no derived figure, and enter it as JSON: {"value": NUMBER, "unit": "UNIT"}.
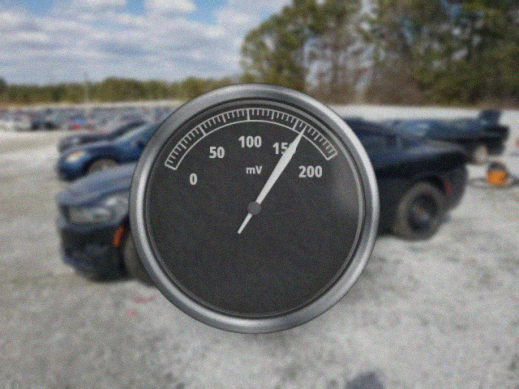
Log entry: {"value": 160, "unit": "mV"}
